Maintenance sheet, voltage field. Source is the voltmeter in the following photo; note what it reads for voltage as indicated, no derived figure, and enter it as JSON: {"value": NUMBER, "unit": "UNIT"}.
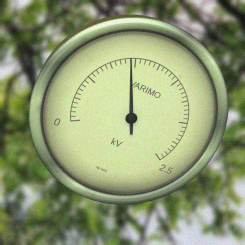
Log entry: {"value": 0.95, "unit": "kV"}
